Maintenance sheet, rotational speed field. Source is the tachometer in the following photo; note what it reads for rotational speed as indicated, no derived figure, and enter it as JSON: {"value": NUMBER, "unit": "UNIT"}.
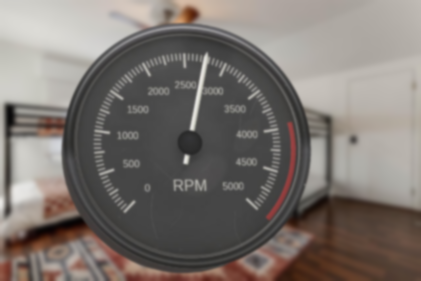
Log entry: {"value": 2750, "unit": "rpm"}
